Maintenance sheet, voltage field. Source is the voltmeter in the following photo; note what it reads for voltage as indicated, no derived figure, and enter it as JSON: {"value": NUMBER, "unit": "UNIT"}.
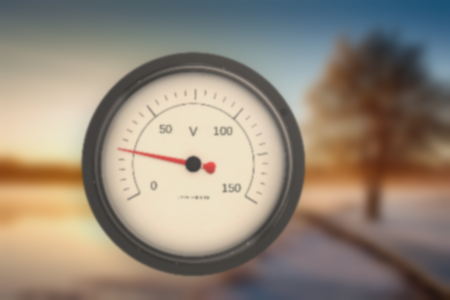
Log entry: {"value": 25, "unit": "V"}
